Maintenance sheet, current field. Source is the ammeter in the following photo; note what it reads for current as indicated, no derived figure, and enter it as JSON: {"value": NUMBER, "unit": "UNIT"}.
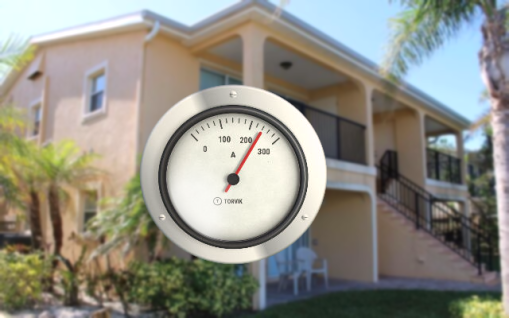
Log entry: {"value": 240, "unit": "A"}
